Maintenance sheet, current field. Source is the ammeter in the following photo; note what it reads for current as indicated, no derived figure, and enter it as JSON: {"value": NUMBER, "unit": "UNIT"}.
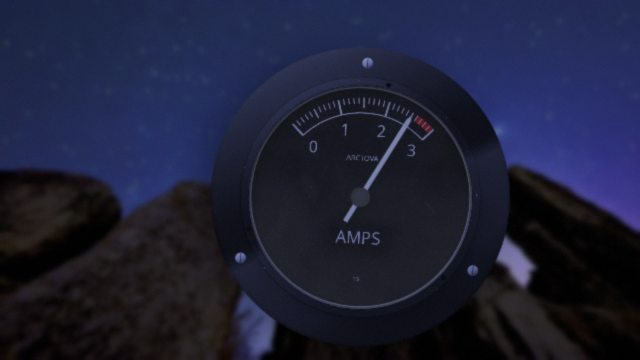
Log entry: {"value": 2.5, "unit": "A"}
